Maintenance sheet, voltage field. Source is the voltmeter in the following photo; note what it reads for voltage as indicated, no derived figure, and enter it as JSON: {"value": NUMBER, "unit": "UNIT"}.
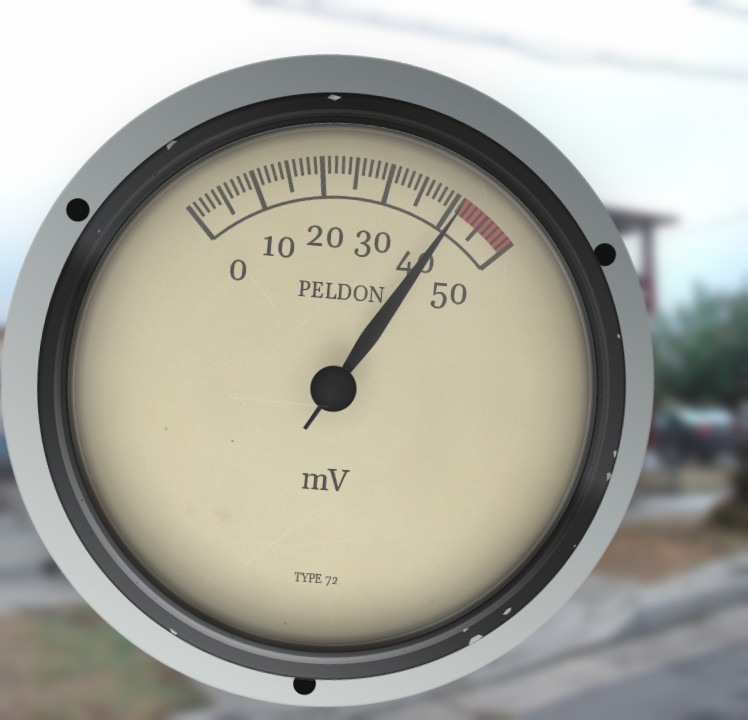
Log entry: {"value": 41, "unit": "mV"}
